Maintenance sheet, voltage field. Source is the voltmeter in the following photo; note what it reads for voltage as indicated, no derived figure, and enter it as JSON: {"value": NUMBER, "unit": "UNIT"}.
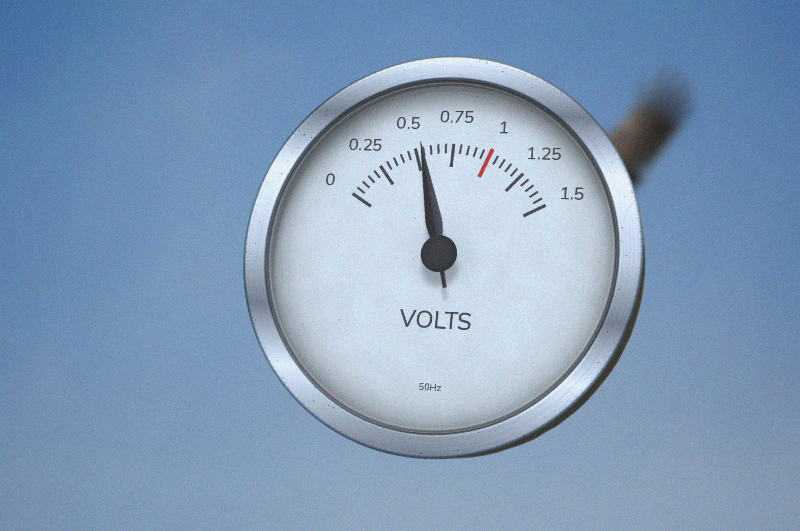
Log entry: {"value": 0.55, "unit": "V"}
